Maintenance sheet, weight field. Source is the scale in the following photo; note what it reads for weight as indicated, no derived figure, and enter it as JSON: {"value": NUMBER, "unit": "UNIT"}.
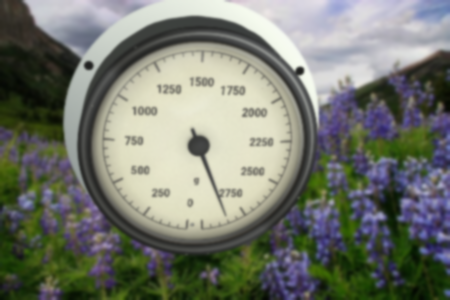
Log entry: {"value": 2850, "unit": "g"}
